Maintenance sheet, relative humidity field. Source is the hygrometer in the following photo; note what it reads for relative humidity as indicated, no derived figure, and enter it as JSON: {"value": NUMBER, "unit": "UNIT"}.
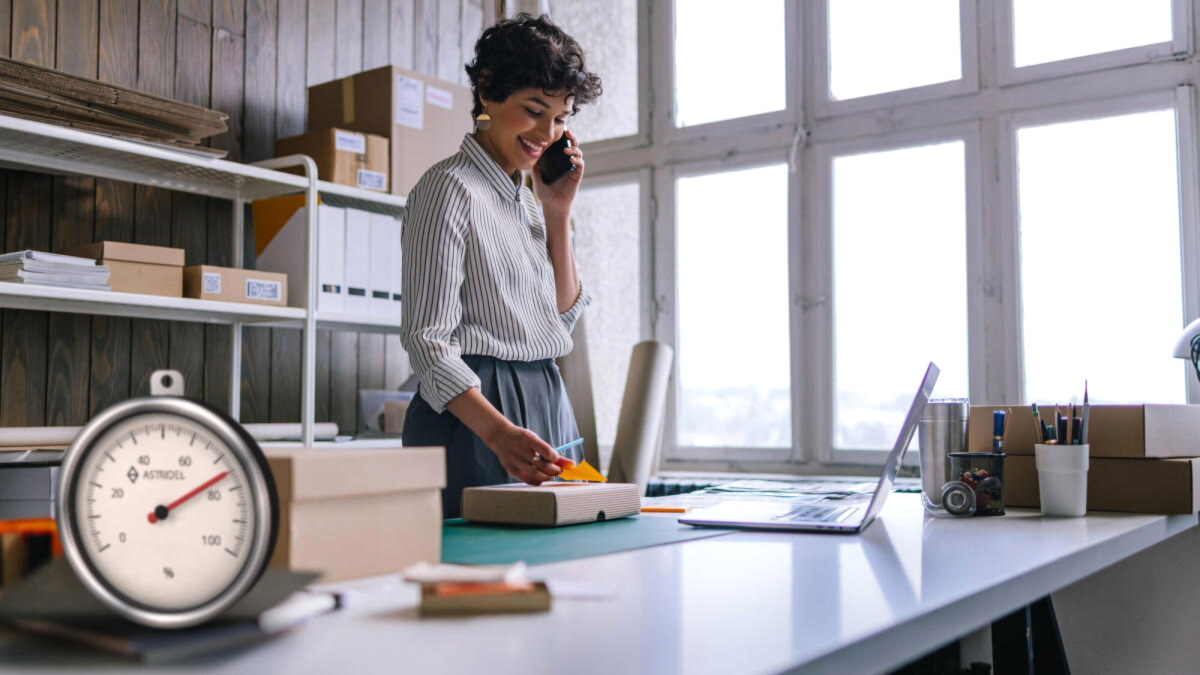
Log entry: {"value": 75, "unit": "%"}
